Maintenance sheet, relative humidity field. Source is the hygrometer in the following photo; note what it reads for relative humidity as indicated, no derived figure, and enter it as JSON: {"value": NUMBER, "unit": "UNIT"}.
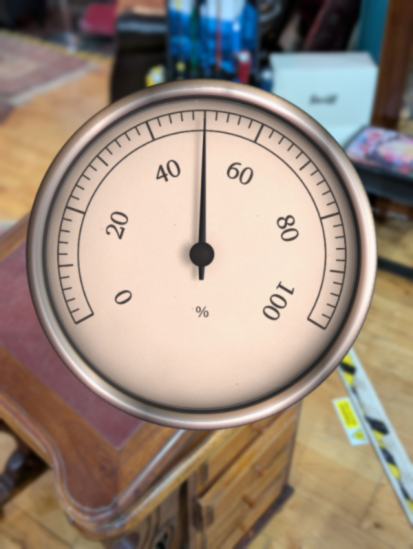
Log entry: {"value": 50, "unit": "%"}
